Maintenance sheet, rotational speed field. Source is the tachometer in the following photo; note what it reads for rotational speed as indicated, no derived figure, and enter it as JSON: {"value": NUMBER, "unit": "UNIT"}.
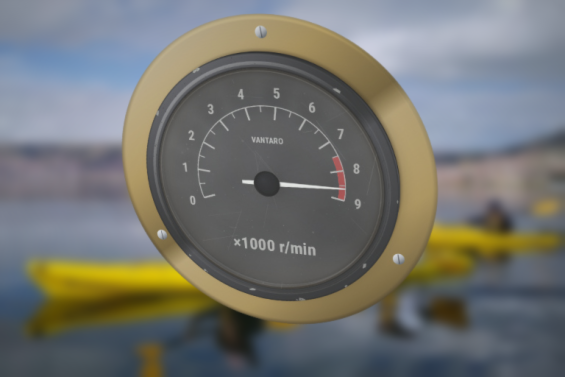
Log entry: {"value": 8500, "unit": "rpm"}
